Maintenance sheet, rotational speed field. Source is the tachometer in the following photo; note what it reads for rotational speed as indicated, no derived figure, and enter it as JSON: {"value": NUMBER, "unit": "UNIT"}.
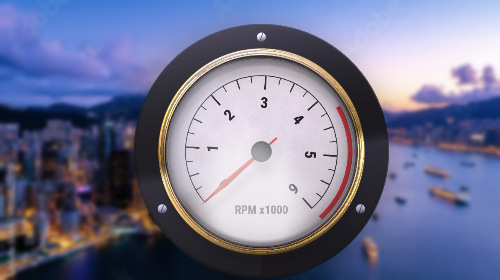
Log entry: {"value": 0, "unit": "rpm"}
